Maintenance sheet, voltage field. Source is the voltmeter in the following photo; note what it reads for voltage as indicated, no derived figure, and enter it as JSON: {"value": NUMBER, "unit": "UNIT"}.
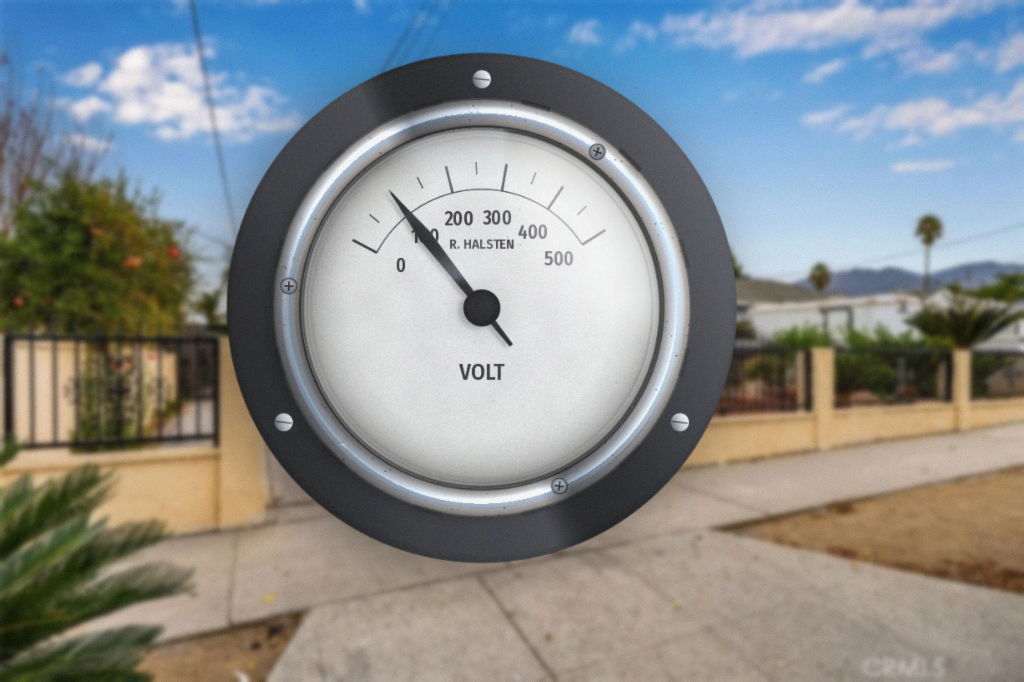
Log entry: {"value": 100, "unit": "V"}
